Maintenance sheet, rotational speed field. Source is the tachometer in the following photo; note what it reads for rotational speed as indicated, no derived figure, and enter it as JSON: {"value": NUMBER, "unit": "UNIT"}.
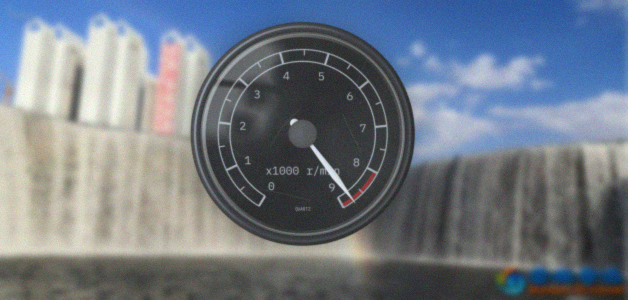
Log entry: {"value": 8750, "unit": "rpm"}
